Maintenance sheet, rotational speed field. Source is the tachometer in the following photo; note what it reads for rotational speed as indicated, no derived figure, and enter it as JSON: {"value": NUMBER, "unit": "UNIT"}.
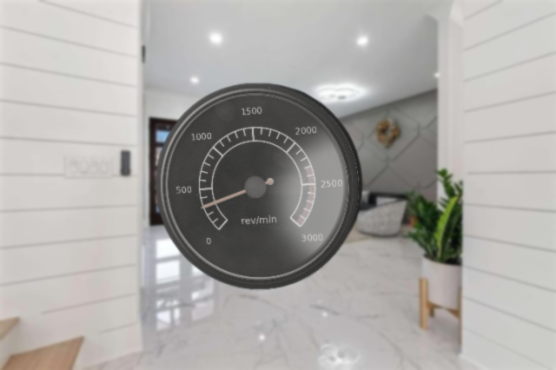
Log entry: {"value": 300, "unit": "rpm"}
